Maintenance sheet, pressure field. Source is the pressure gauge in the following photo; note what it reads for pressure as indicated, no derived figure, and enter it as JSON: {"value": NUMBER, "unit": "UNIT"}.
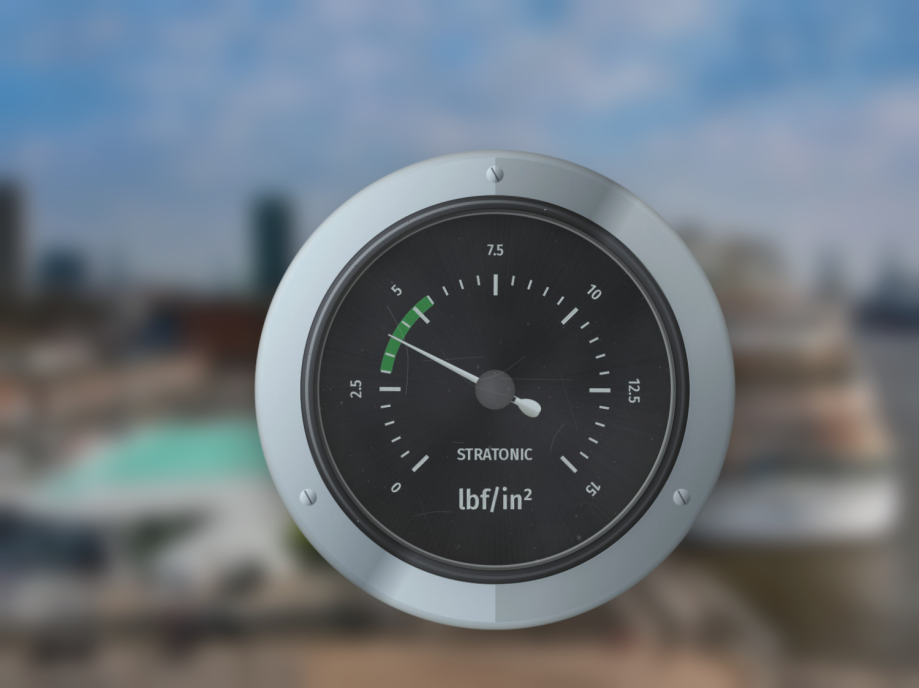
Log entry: {"value": 4, "unit": "psi"}
